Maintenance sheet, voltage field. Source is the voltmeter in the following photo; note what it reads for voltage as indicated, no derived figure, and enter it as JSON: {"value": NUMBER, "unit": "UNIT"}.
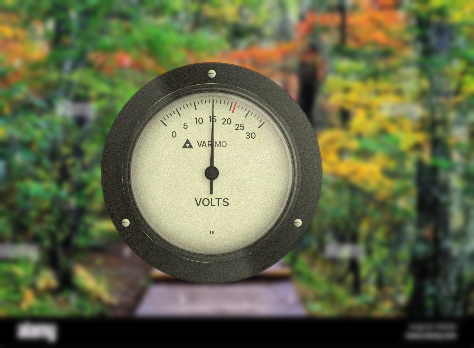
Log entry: {"value": 15, "unit": "V"}
